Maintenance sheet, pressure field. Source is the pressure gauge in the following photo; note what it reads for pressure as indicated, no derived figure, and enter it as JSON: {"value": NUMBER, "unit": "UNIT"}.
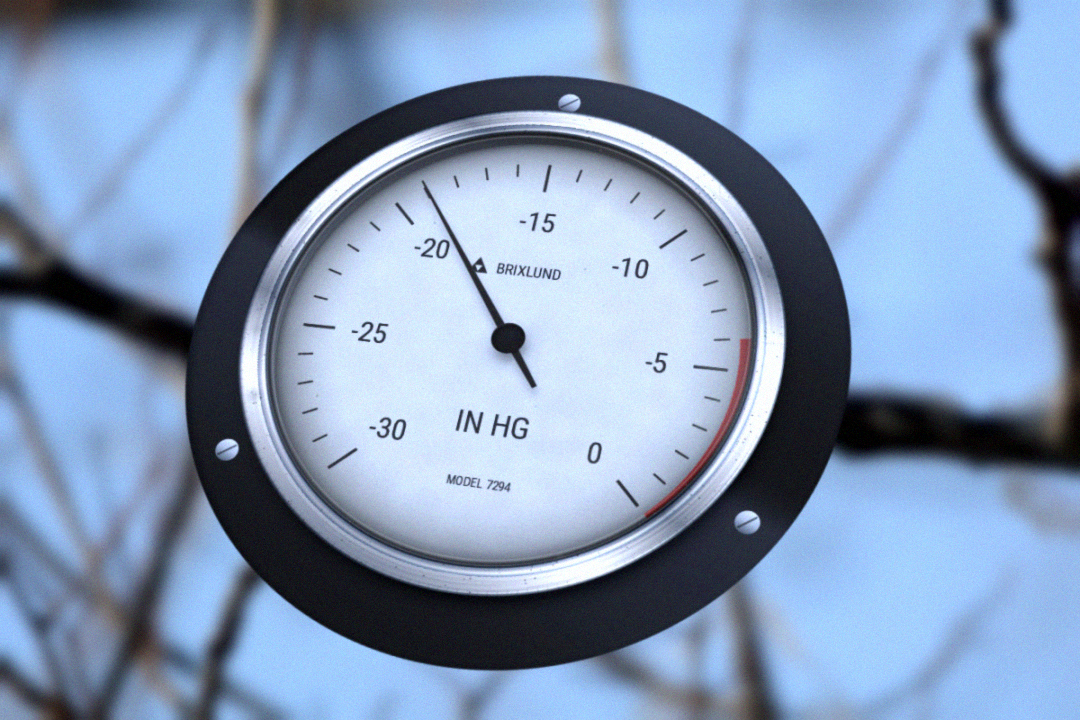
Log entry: {"value": -19, "unit": "inHg"}
